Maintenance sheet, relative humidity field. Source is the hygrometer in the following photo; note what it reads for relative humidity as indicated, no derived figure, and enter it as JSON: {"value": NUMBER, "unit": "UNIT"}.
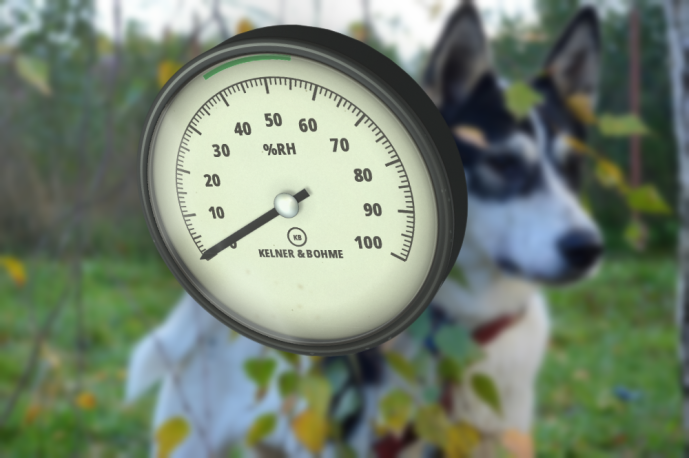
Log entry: {"value": 1, "unit": "%"}
